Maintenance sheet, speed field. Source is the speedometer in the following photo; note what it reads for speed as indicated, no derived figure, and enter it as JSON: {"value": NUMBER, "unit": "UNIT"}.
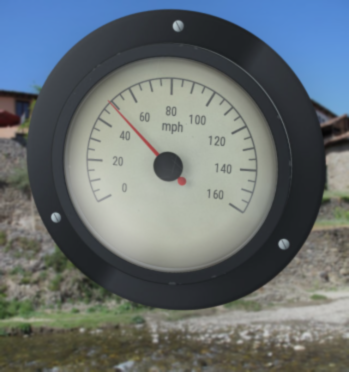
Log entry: {"value": 50, "unit": "mph"}
